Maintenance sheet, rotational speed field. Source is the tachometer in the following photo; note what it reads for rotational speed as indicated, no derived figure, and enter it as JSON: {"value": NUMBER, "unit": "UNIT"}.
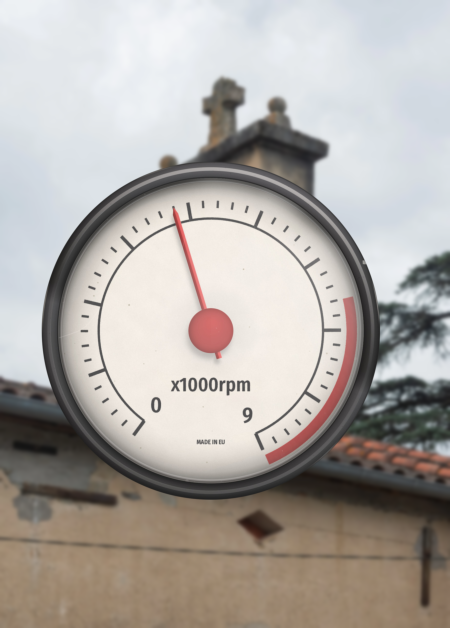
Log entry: {"value": 3800, "unit": "rpm"}
